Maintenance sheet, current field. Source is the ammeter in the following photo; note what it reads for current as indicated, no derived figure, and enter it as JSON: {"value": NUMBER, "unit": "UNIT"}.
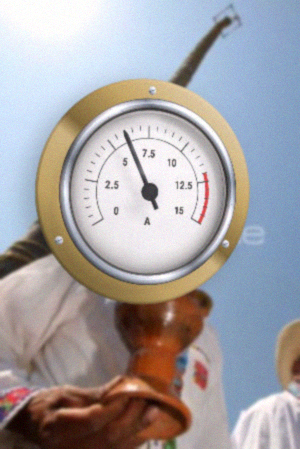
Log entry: {"value": 6, "unit": "A"}
